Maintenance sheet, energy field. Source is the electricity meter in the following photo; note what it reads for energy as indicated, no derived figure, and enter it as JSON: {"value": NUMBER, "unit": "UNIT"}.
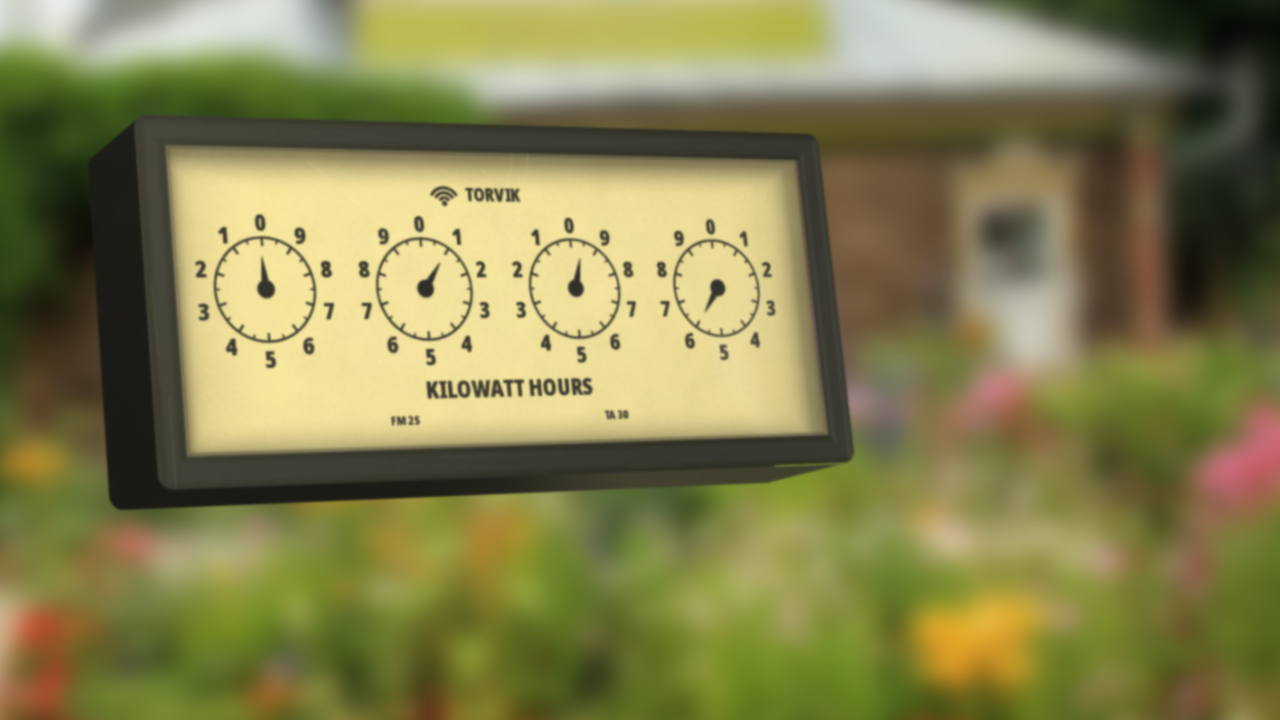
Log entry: {"value": 96, "unit": "kWh"}
